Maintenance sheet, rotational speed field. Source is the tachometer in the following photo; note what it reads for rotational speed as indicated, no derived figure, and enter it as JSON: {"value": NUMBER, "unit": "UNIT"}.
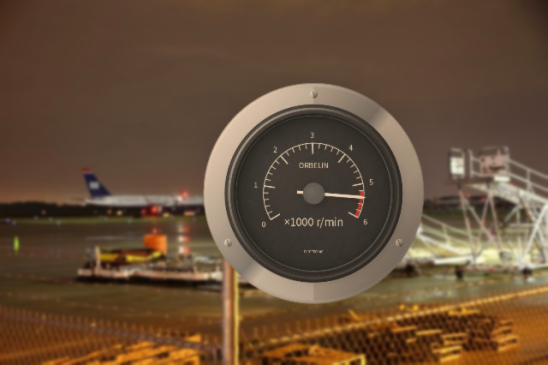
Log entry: {"value": 5400, "unit": "rpm"}
